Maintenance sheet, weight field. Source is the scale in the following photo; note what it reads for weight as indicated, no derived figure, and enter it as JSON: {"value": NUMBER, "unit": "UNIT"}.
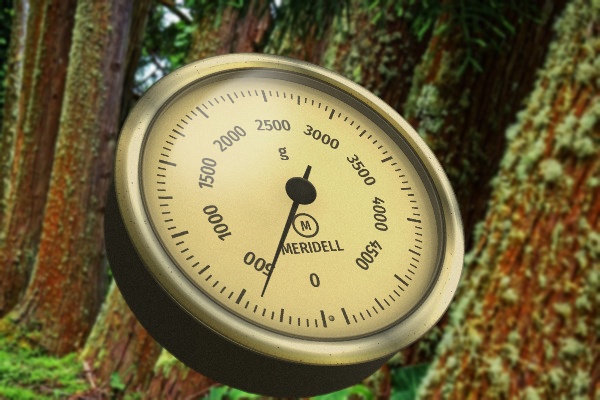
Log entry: {"value": 400, "unit": "g"}
